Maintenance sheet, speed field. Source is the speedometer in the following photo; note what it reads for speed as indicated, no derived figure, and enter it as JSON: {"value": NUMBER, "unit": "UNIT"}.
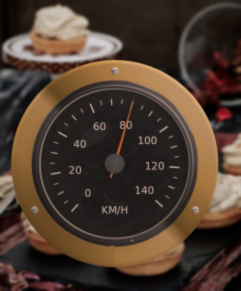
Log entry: {"value": 80, "unit": "km/h"}
